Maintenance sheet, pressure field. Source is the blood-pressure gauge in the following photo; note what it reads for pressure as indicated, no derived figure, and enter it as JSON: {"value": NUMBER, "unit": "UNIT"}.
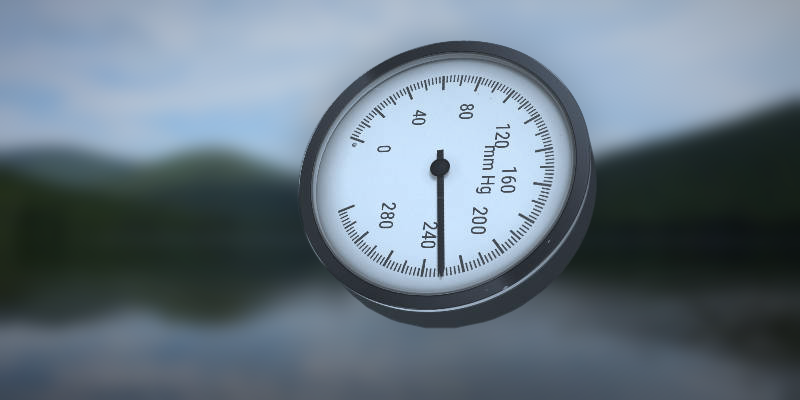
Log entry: {"value": 230, "unit": "mmHg"}
